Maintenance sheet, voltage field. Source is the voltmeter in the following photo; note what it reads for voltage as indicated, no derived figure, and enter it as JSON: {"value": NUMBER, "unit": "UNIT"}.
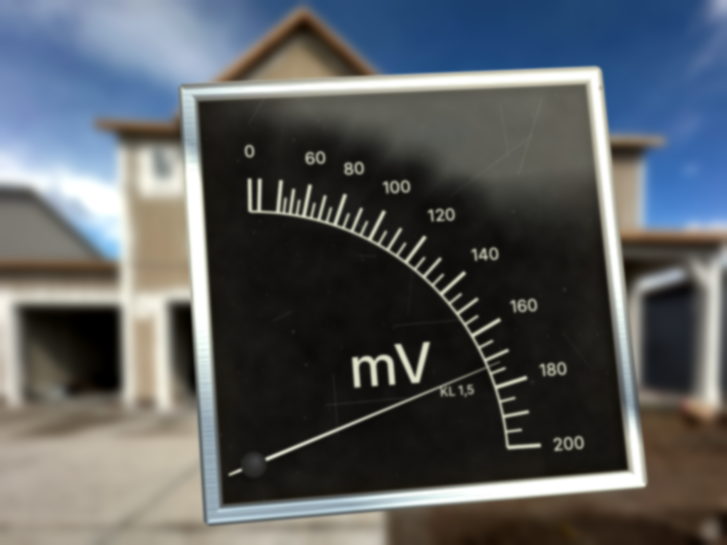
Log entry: {"value": 172.5, "unit": "mV"}
